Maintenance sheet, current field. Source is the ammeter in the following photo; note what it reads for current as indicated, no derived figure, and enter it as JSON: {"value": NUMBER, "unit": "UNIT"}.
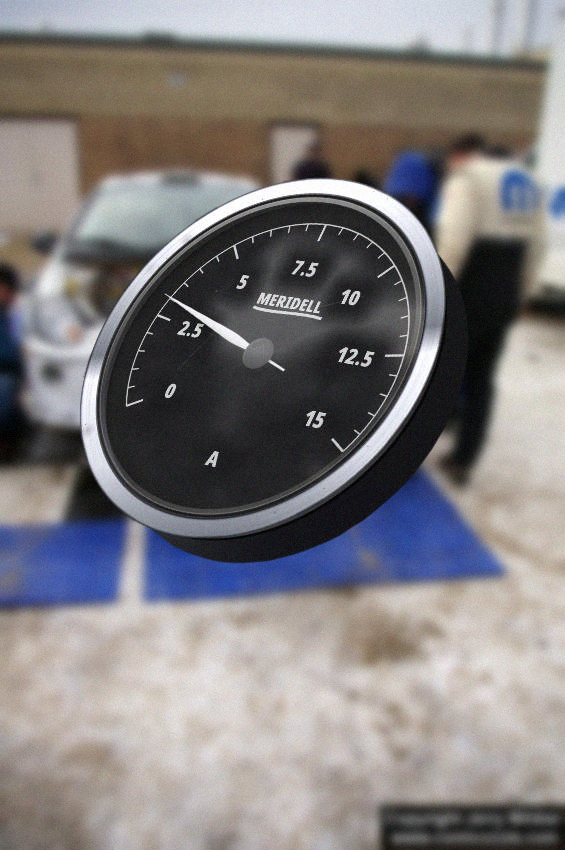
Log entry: {"value": 3, "unit": "A"}
